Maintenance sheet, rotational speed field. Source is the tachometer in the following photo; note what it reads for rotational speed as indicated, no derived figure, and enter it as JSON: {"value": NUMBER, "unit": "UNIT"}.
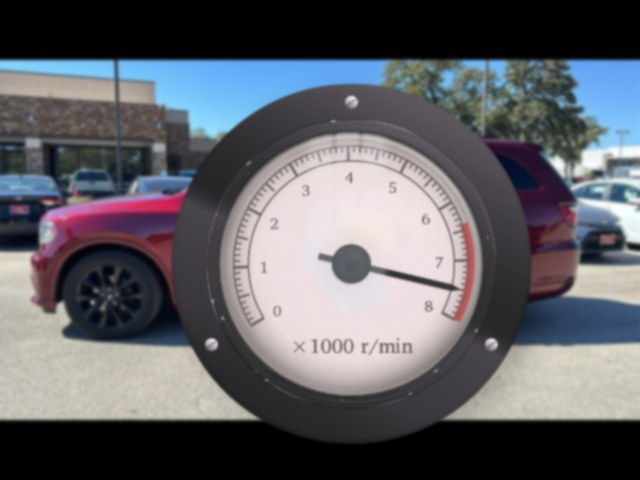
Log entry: {"value": 7500, "unit": "rpm"}
